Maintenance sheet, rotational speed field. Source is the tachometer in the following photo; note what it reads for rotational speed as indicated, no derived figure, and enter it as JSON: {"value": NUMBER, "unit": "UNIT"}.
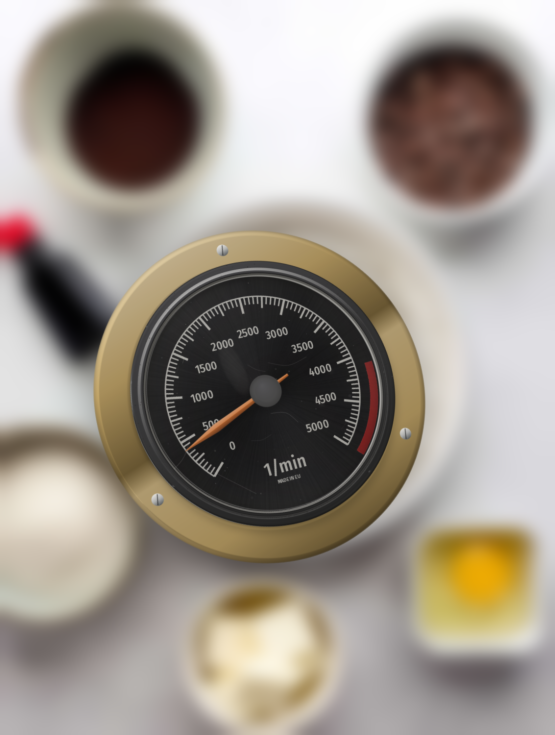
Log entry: {"value": 400, "unit": "rpm"}
